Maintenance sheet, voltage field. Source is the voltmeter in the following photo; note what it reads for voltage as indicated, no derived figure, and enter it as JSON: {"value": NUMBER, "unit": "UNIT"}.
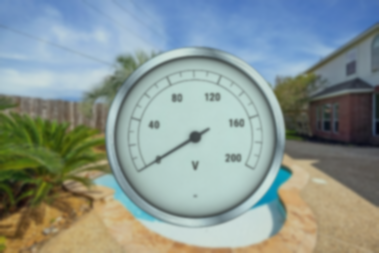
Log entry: {"value": 0, "unit": "V"}
